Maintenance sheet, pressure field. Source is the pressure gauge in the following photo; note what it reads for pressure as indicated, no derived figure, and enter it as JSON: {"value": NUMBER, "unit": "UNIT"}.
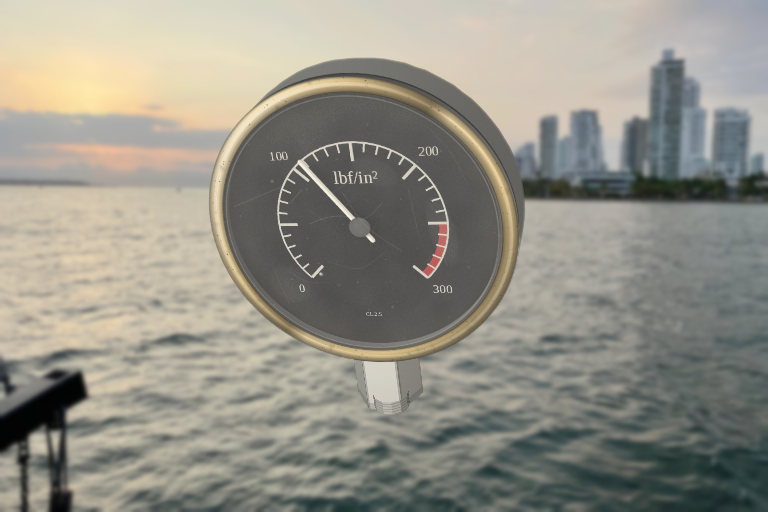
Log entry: {"value": 110, "unit": "psi"}
